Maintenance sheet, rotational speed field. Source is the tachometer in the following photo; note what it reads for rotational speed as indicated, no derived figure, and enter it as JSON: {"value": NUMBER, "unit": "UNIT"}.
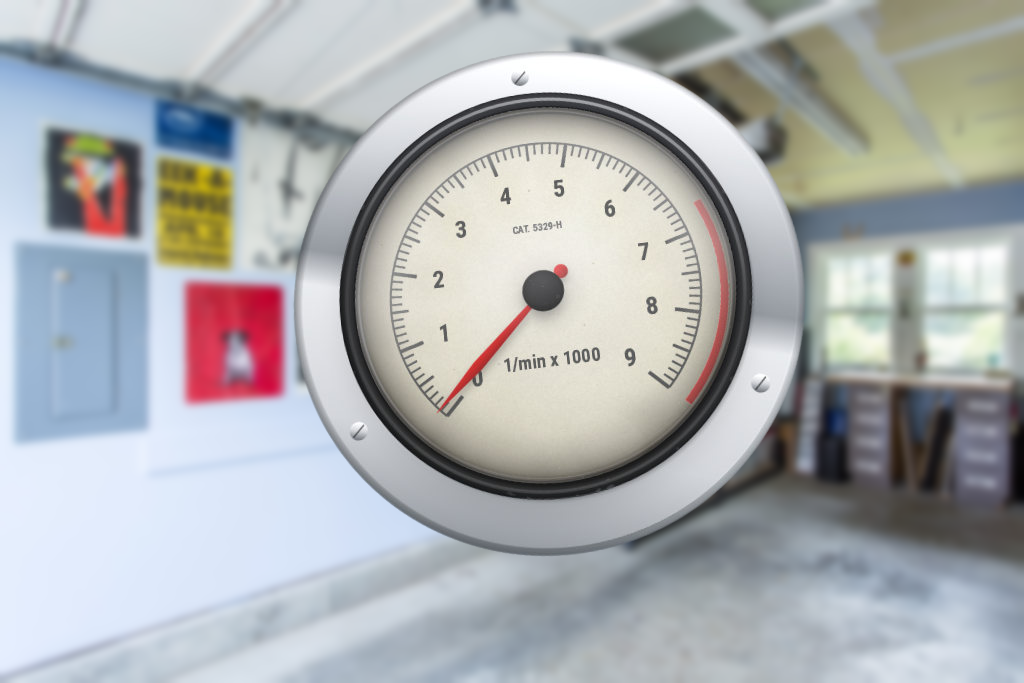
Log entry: {"value": 100, "unit": "rpm"}
